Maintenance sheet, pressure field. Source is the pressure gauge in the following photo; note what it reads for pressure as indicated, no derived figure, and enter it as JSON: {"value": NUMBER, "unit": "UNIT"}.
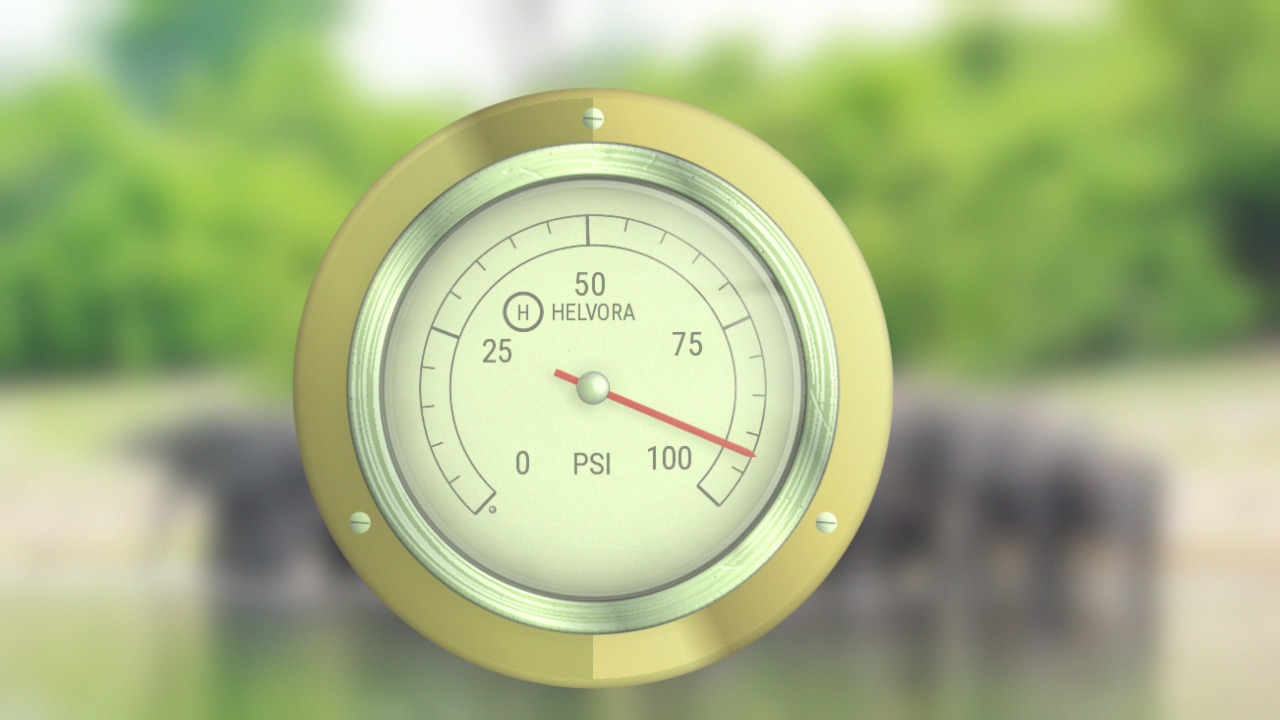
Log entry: {"value": 92.5, "unit": "psi"}
